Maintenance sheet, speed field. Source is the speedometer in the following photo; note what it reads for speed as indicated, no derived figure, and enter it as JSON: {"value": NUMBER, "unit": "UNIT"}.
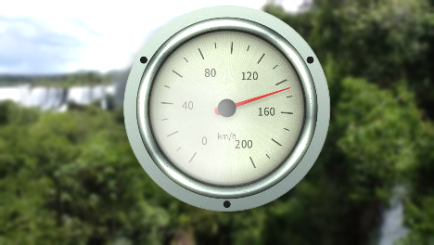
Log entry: {"value": 145, "unit": "km/h"}
